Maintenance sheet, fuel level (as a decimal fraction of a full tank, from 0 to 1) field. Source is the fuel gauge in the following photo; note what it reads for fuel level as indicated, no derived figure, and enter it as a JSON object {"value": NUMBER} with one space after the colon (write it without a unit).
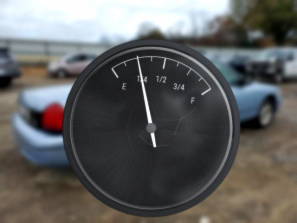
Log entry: {"value": 0.25}
